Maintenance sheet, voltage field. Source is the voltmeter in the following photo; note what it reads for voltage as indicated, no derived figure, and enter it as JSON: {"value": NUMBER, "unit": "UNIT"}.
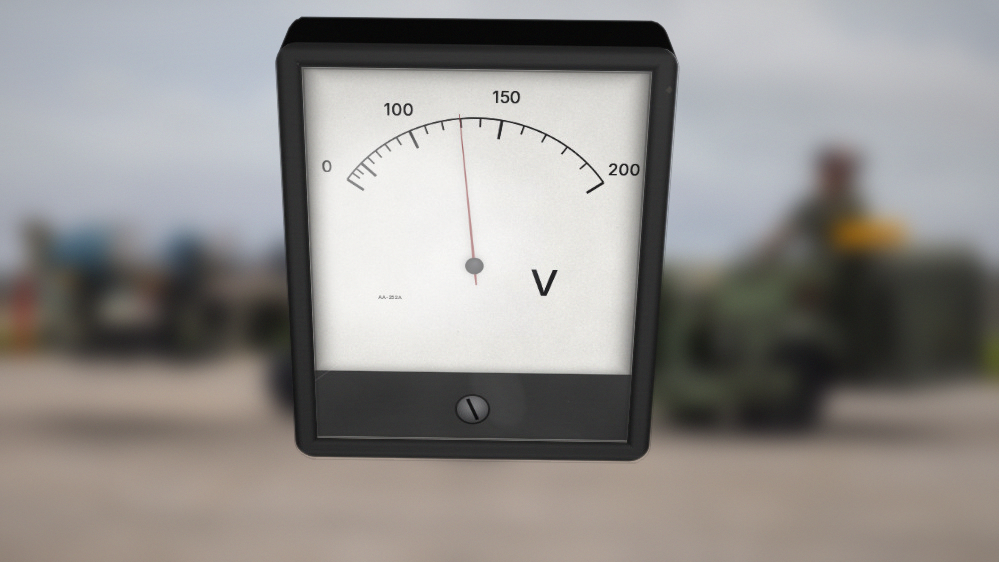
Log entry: {"value": 130, "unit": "V"}
